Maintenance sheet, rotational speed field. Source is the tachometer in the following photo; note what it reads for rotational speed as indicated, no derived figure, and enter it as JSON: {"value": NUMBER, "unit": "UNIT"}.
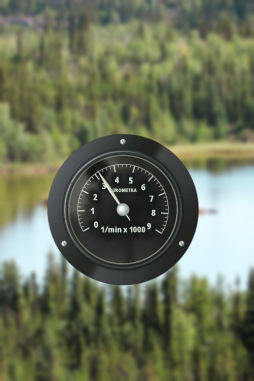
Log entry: {"value": 3200, "unit": "rpm"}
